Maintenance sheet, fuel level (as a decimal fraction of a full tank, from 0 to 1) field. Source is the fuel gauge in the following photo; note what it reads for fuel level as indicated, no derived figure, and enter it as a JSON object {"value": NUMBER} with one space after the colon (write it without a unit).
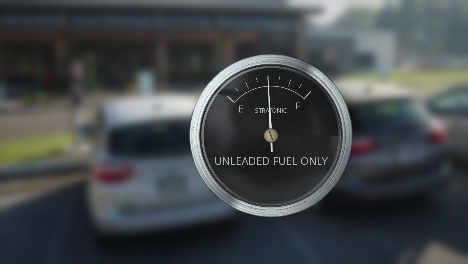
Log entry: {"value": 0.5}
